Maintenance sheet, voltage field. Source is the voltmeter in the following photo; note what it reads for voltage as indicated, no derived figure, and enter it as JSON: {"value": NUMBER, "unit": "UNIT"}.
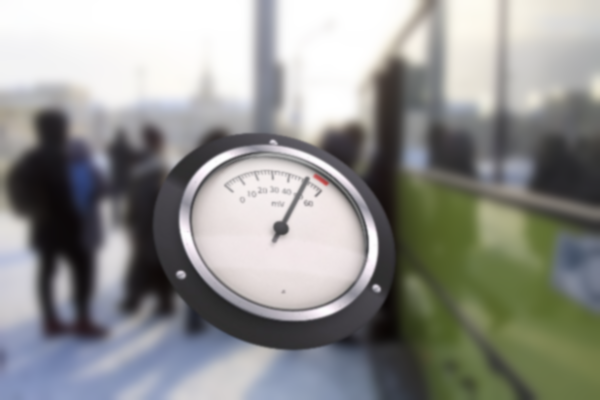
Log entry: {"value": 50, "unit": "mV"}
